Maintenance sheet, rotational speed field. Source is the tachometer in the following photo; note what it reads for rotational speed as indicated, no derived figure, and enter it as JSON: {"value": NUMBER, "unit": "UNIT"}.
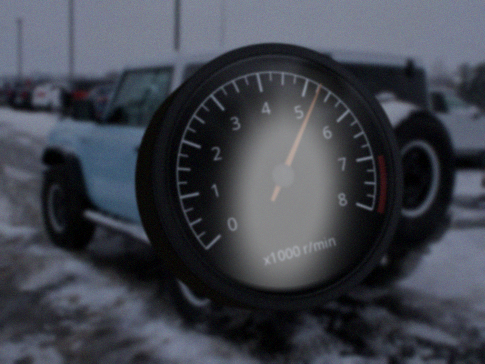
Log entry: {"value": 5250, "unit": "rpm"}
